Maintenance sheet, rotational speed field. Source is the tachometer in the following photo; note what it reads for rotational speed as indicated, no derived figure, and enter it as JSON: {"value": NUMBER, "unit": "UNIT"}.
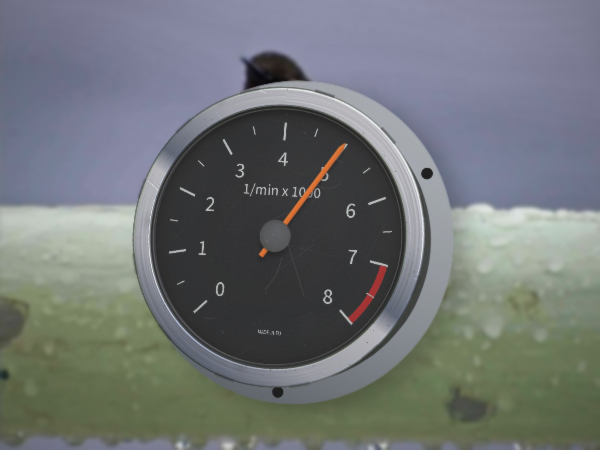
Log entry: {"value": 5000, "unit": "rpm"}
